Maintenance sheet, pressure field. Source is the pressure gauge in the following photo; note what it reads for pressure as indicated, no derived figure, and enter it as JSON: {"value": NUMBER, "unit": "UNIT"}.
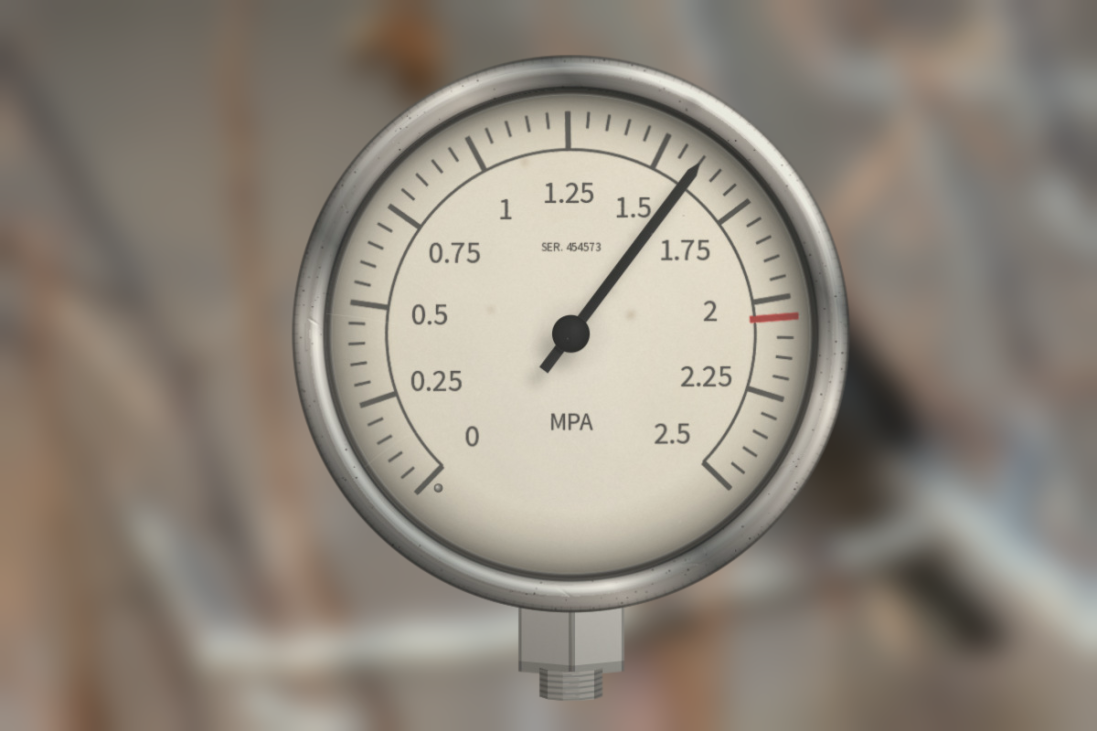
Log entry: {"value": 1.6, "unit": "MPa"}
